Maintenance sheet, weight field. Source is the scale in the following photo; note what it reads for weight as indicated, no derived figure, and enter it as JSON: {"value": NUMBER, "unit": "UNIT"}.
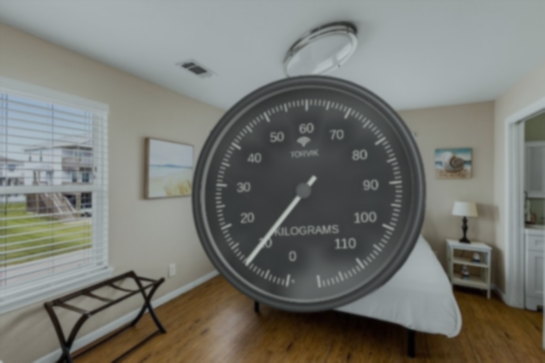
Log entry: {"value": 10, "unit": "kg"}
